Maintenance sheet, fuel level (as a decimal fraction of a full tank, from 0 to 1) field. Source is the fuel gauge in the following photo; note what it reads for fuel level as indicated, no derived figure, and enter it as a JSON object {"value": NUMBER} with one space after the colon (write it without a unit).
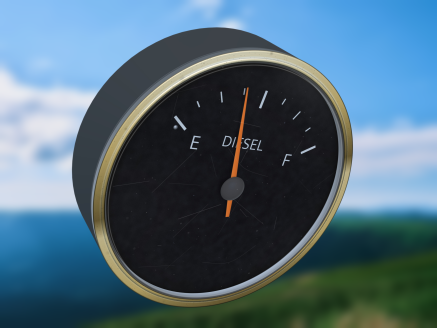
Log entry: {"value": 0.375}
